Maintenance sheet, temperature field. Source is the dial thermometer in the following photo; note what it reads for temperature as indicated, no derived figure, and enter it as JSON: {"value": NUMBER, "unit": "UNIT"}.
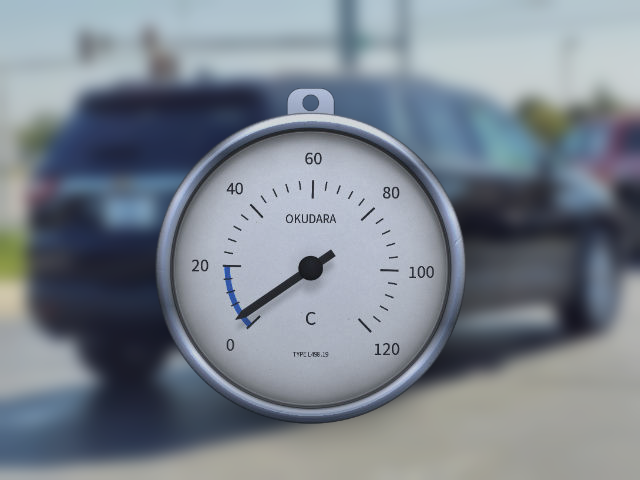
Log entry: {"value": 4, "unit": "°C"}
